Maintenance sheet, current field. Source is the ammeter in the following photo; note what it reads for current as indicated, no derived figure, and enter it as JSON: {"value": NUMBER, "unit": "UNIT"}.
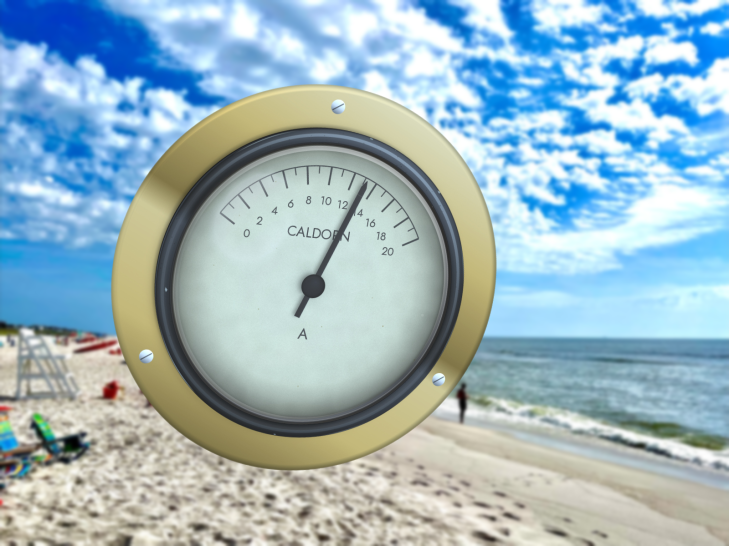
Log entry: {"value": 13, "unit": "A"}
